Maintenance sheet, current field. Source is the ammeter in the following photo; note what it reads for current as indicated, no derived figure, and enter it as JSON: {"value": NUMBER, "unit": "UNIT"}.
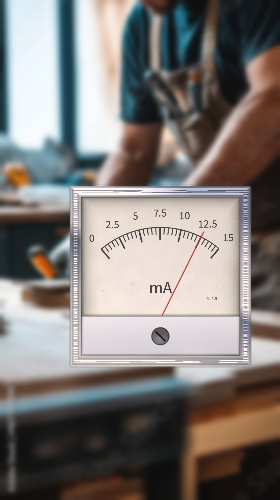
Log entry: {"value": 12.5, "unit": "mA"}
